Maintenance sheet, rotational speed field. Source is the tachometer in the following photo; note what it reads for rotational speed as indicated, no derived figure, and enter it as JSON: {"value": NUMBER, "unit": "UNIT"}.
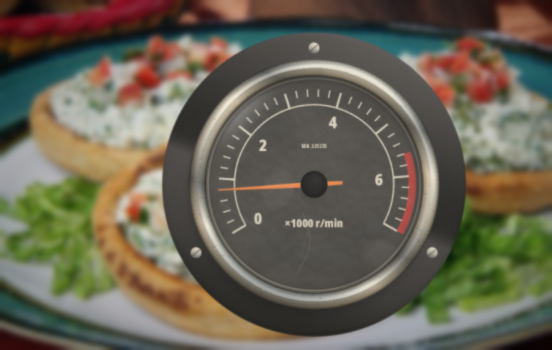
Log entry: {"value": 800, "unit": "rpm"}
